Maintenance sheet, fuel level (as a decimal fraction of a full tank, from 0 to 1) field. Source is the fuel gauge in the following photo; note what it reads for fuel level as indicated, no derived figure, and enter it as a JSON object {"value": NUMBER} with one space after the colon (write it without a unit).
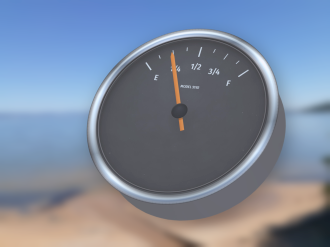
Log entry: {"value": 0.25}
